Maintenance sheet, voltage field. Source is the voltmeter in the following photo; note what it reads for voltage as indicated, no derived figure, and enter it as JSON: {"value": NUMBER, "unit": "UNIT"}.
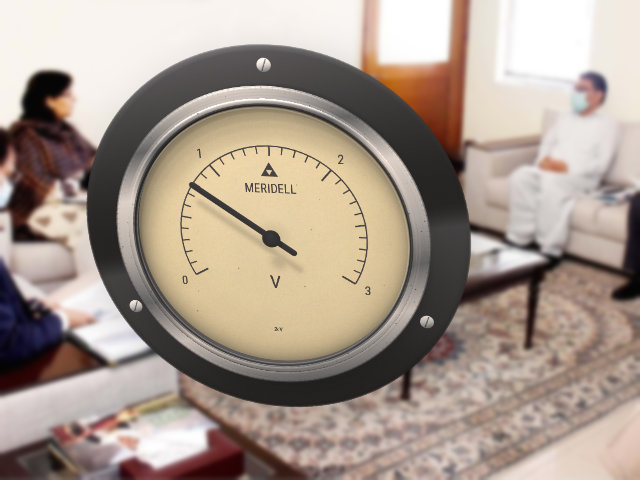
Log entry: {"value": 0.8, "unit": "V"}
